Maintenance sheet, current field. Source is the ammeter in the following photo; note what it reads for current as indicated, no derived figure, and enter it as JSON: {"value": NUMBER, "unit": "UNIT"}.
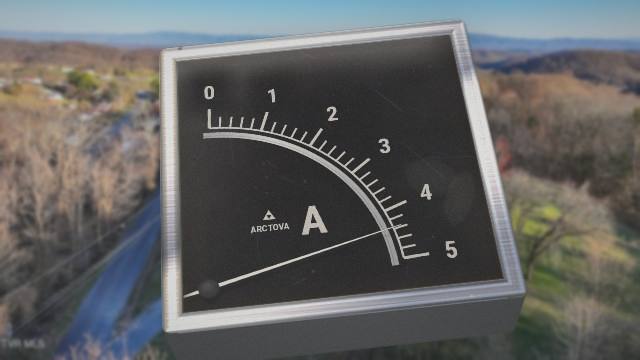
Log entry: {"value": 4.4, "unit": "A"}
